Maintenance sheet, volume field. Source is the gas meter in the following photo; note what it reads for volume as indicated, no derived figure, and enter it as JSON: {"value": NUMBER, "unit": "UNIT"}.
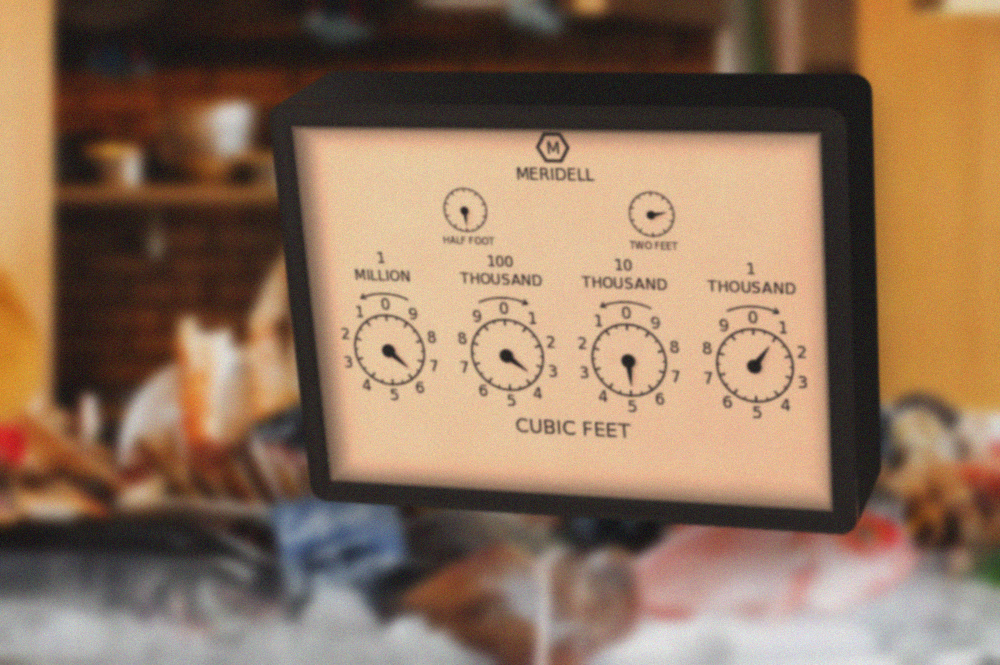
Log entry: {"value": 635100, "unit": "ft³"}
